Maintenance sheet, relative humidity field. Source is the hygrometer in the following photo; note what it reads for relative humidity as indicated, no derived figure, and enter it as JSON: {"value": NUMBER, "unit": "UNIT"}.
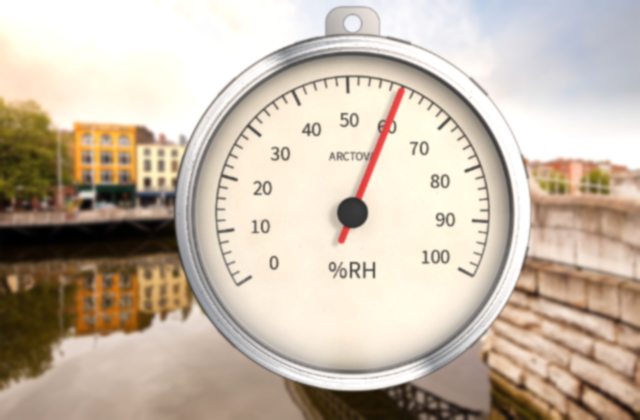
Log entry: {"value": 60, "unit": "%"}
